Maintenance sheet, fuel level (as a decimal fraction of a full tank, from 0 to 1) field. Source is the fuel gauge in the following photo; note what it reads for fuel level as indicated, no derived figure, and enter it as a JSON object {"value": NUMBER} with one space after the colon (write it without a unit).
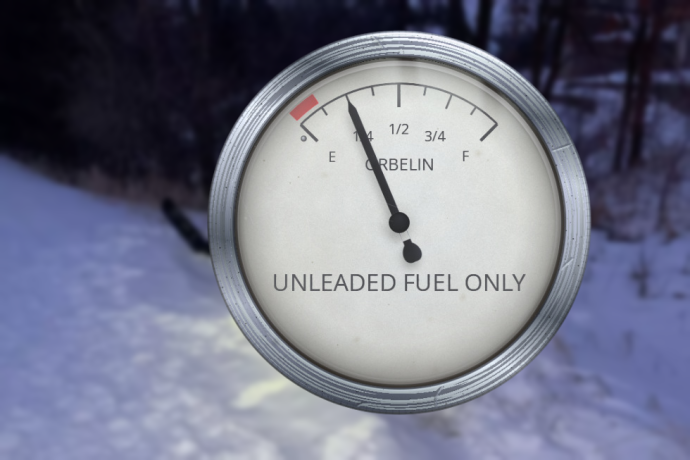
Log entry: {"value": 0.25}
